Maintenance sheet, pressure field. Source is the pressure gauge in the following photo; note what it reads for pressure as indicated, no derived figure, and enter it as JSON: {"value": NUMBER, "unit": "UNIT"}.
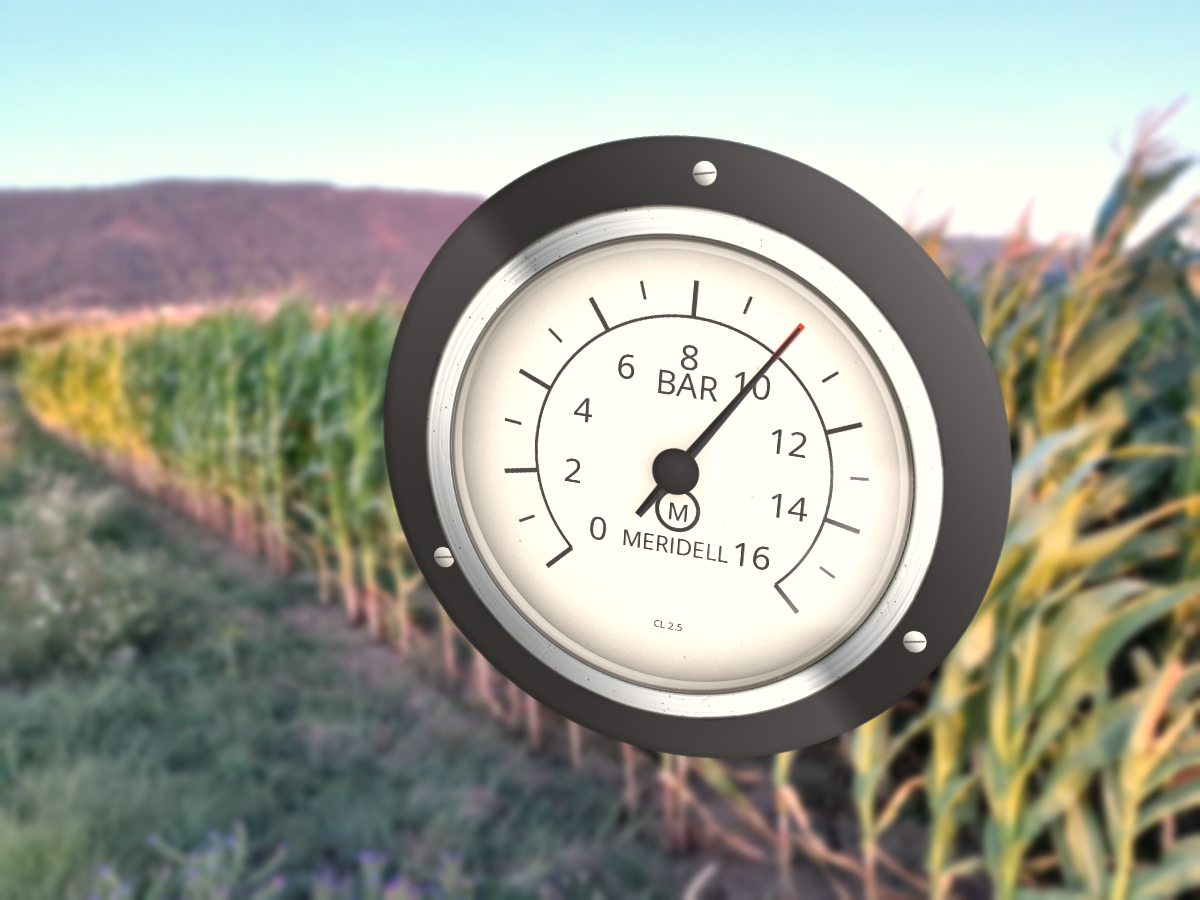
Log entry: {"value": 10, "unit": "bar"}
